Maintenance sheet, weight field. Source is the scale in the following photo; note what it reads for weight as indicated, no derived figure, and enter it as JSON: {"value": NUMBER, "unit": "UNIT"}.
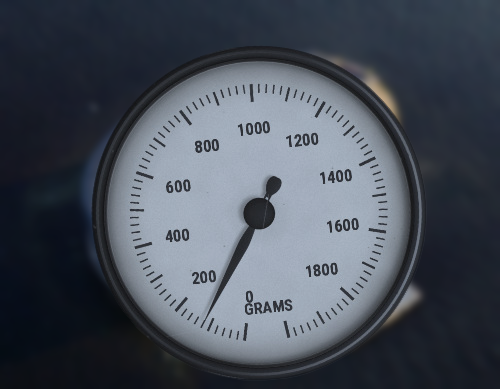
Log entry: {"value": 120, "unit": "g"}
